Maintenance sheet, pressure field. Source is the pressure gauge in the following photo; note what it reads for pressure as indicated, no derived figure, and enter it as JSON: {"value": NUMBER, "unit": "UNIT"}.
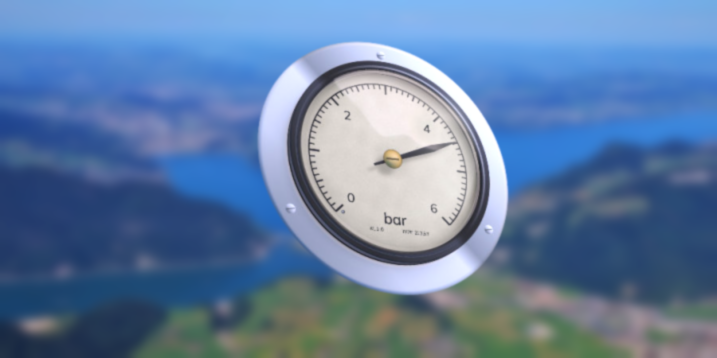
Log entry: {"value": 4.5, "unit": "bar"}
